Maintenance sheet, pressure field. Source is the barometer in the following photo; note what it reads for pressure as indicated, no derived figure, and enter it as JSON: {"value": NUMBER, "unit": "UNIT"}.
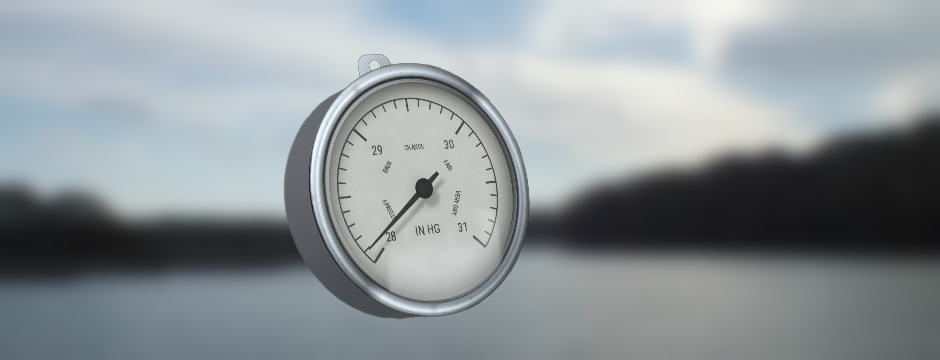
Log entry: {"value": 28.1, "unit": "inHg"}
